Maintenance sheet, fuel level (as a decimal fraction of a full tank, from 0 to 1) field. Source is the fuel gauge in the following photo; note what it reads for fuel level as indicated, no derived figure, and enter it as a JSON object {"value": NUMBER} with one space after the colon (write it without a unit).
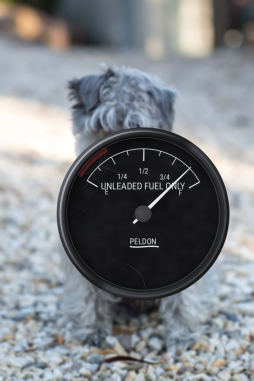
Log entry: {"value": 0.875}
